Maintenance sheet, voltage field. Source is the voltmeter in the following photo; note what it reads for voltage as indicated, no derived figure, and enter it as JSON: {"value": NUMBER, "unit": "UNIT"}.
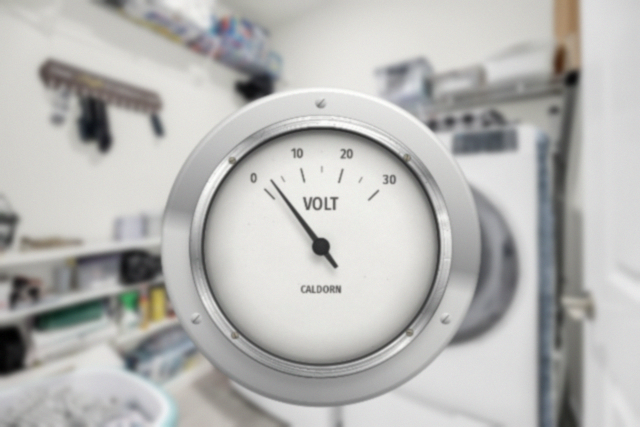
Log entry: {"value": 2.5, "unit": "V"}
